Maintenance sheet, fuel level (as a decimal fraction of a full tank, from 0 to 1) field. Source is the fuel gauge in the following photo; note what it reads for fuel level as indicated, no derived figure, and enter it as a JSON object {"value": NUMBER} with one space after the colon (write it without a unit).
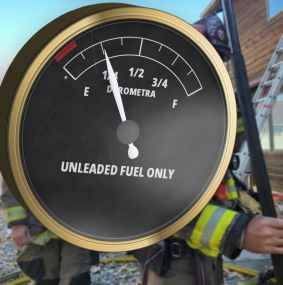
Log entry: {"value": 0.25}
